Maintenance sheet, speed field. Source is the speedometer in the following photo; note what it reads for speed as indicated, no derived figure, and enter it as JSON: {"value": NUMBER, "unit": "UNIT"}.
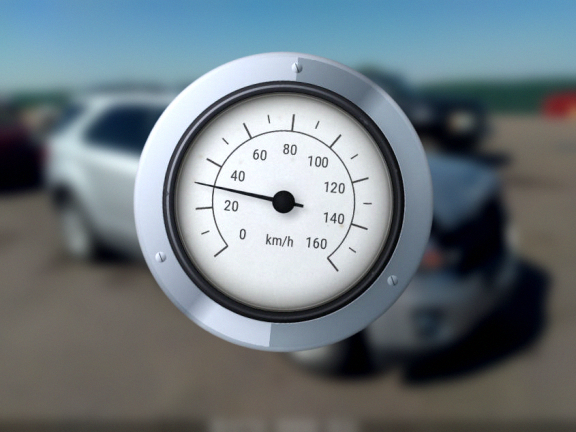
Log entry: {"value": 30, "unit": "km/h"}
